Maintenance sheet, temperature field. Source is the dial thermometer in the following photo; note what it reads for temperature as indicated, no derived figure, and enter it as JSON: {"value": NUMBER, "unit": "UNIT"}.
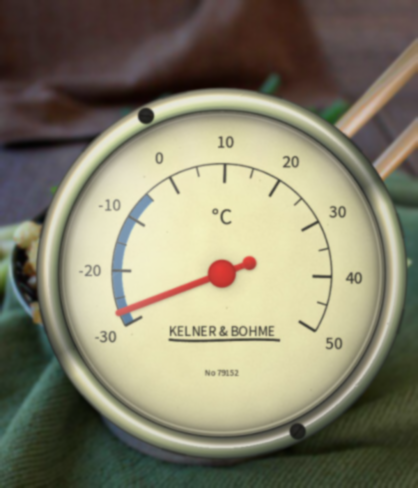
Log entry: {"value": -27.5, "unit": "°C"}
